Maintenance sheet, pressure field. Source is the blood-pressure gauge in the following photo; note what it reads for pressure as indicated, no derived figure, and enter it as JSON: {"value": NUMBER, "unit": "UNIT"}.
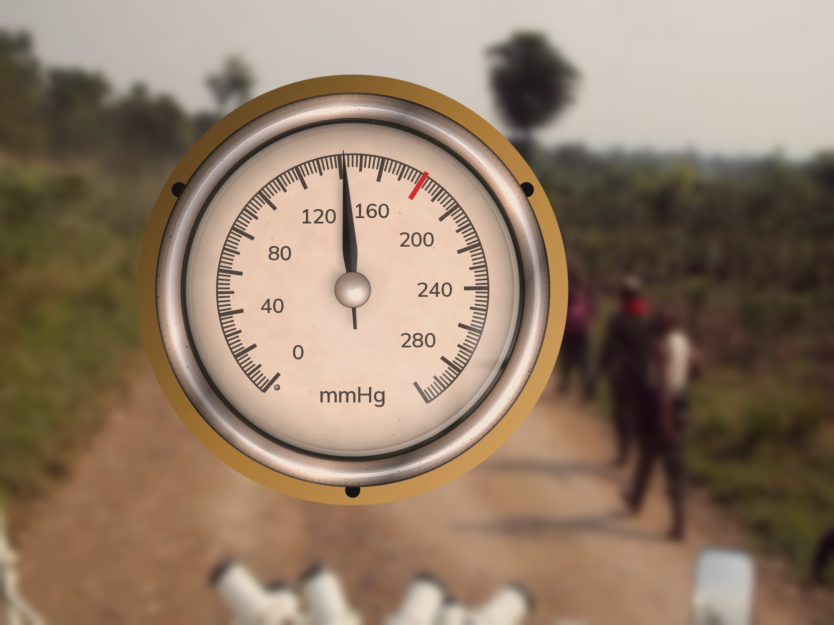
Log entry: {"value": 142, "unit": "mmHg"}
